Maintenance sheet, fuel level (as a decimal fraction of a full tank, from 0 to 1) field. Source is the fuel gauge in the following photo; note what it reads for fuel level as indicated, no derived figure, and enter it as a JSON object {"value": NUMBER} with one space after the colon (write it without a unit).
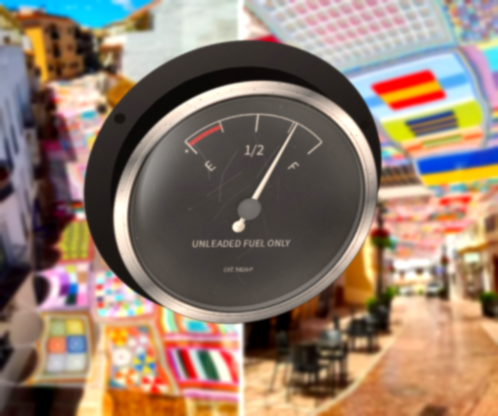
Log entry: {"value": 0.75}
